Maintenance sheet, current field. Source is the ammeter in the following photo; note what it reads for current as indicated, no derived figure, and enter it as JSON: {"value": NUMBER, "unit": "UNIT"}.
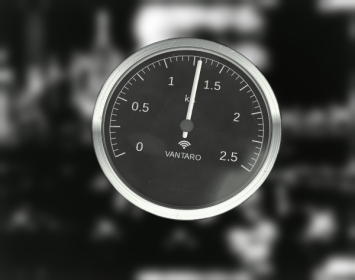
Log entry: {"value": 1.3, "unit": "kA"}
